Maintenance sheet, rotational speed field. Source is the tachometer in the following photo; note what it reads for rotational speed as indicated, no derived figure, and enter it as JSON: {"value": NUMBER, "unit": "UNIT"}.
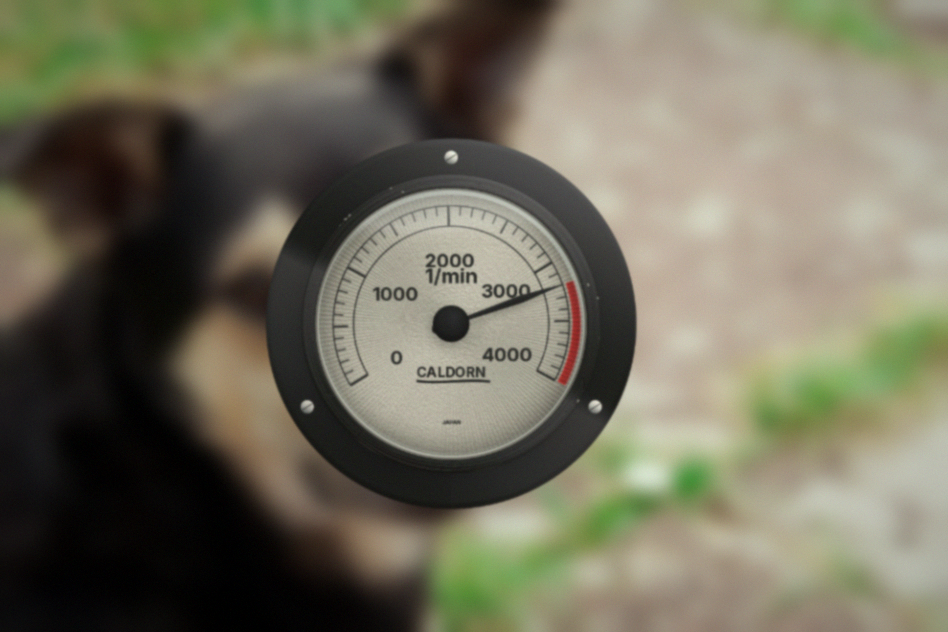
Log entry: {"value": 3200, "unit": "rpm"}
